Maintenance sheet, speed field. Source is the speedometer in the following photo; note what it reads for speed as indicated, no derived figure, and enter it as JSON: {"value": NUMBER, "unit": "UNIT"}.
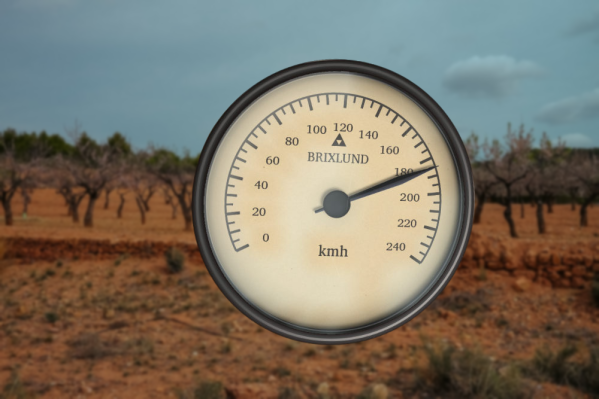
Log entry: {"value": 185, "unit": "km/h"}
